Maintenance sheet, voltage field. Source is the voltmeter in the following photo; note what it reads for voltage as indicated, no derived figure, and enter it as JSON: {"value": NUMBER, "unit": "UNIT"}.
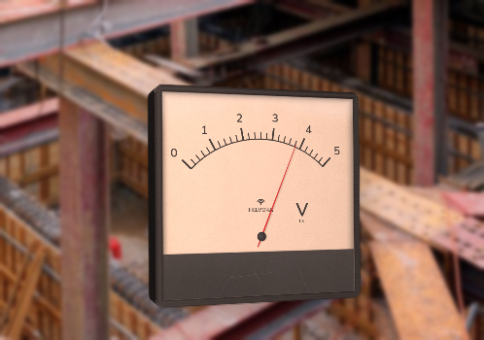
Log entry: {"value": 3.8, "unit": "V"}
